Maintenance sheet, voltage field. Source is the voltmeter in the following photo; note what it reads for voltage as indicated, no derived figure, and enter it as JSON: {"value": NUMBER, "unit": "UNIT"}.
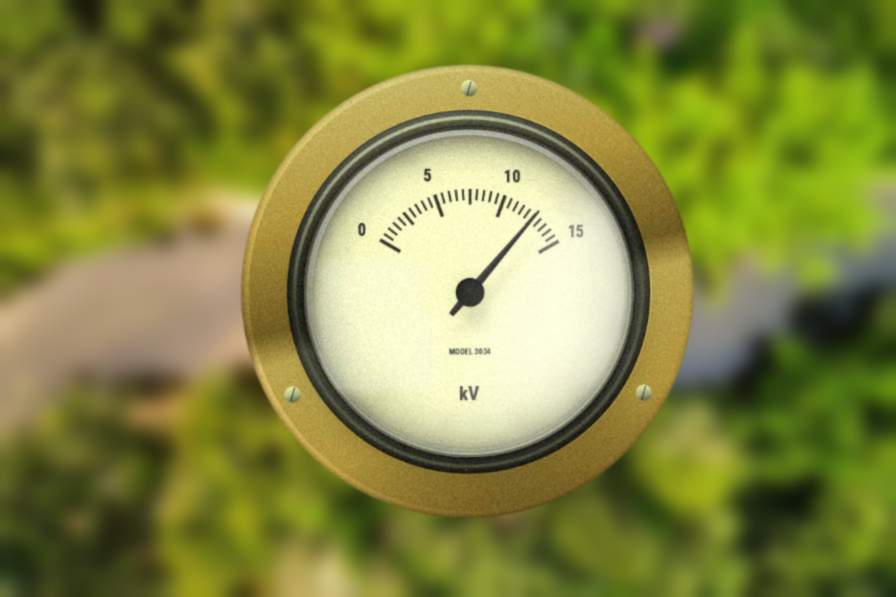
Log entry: {"value": 12.5, "unit": "kV"}
